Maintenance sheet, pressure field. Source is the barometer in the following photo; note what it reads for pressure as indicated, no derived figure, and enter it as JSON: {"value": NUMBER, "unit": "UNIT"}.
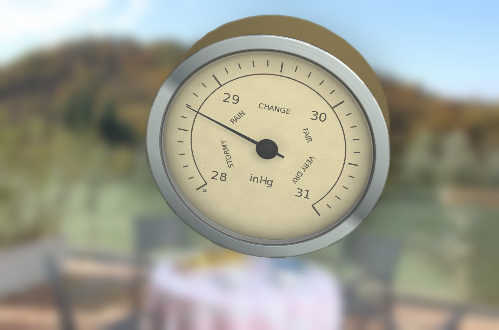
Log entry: {"value": 28.7, "unit": "inHg"}
